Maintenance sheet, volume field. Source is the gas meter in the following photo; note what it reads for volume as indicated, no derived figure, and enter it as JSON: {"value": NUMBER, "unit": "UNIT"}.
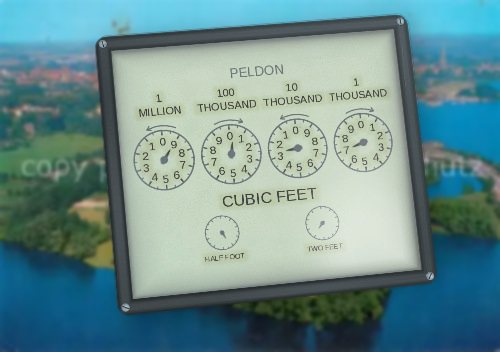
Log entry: {"value": 902700, "unit": "ft³"}
